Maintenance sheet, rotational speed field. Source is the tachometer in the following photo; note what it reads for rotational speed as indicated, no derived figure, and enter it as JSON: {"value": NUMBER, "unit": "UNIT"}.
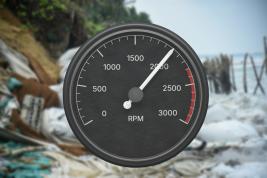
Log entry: {"value": 2000, "unit": "rpm"}
